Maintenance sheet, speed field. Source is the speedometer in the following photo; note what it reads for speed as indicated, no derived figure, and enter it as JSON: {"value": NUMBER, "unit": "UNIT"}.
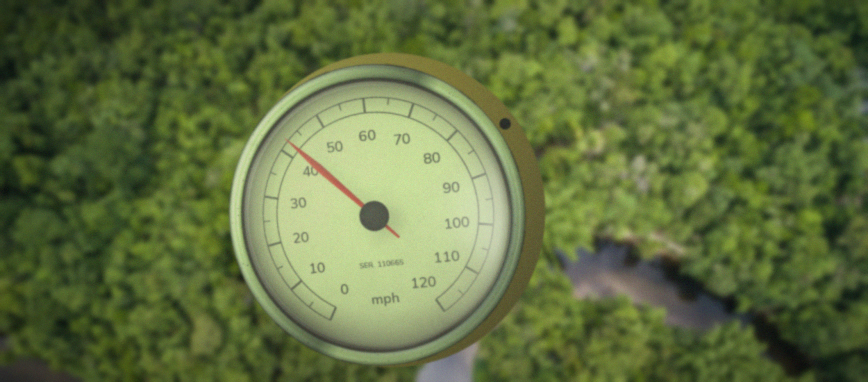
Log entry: {"value": 42.5, "unit": "mph"}
